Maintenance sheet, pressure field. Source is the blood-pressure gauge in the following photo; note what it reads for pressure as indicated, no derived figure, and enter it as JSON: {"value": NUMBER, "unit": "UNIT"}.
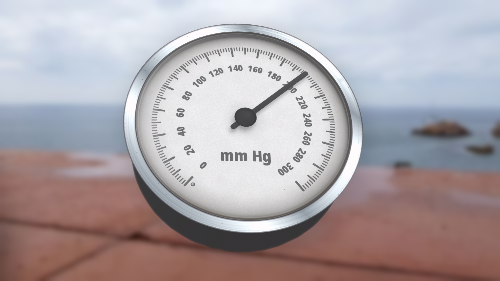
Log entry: {"value": 200, "unit": "mmHg"}
